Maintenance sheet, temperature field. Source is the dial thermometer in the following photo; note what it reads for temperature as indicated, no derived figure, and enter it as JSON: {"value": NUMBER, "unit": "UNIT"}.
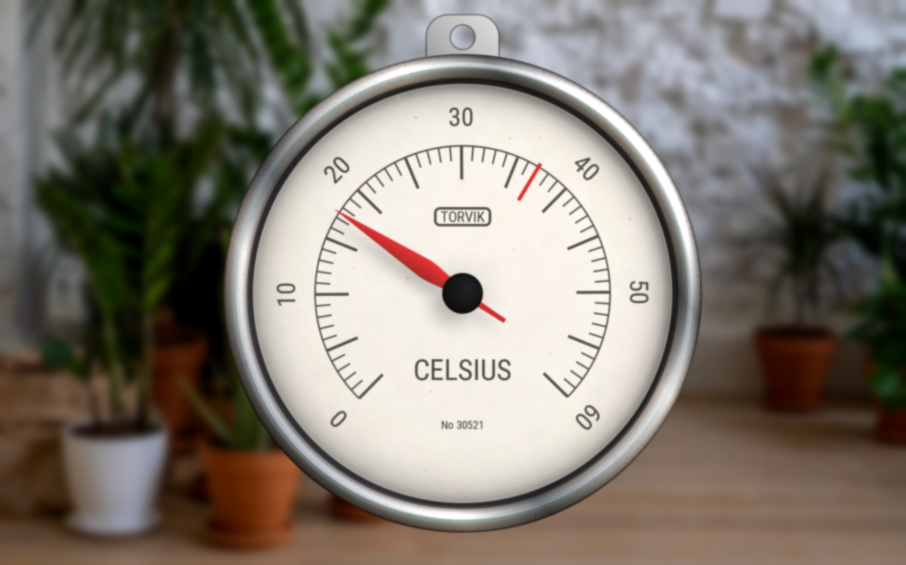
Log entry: {"value": 17.5, "unit": "°C"}
